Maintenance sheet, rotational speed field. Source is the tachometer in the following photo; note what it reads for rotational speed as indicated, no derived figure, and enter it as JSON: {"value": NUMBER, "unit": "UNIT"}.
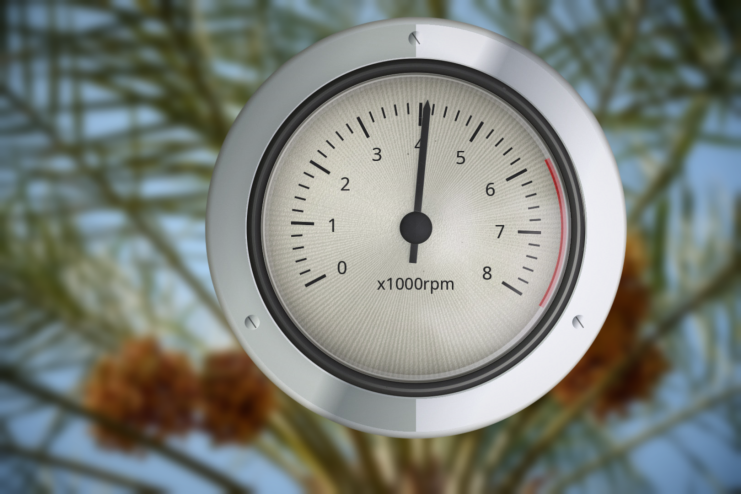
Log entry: {"value": 4100, "unit": "rpm"}
